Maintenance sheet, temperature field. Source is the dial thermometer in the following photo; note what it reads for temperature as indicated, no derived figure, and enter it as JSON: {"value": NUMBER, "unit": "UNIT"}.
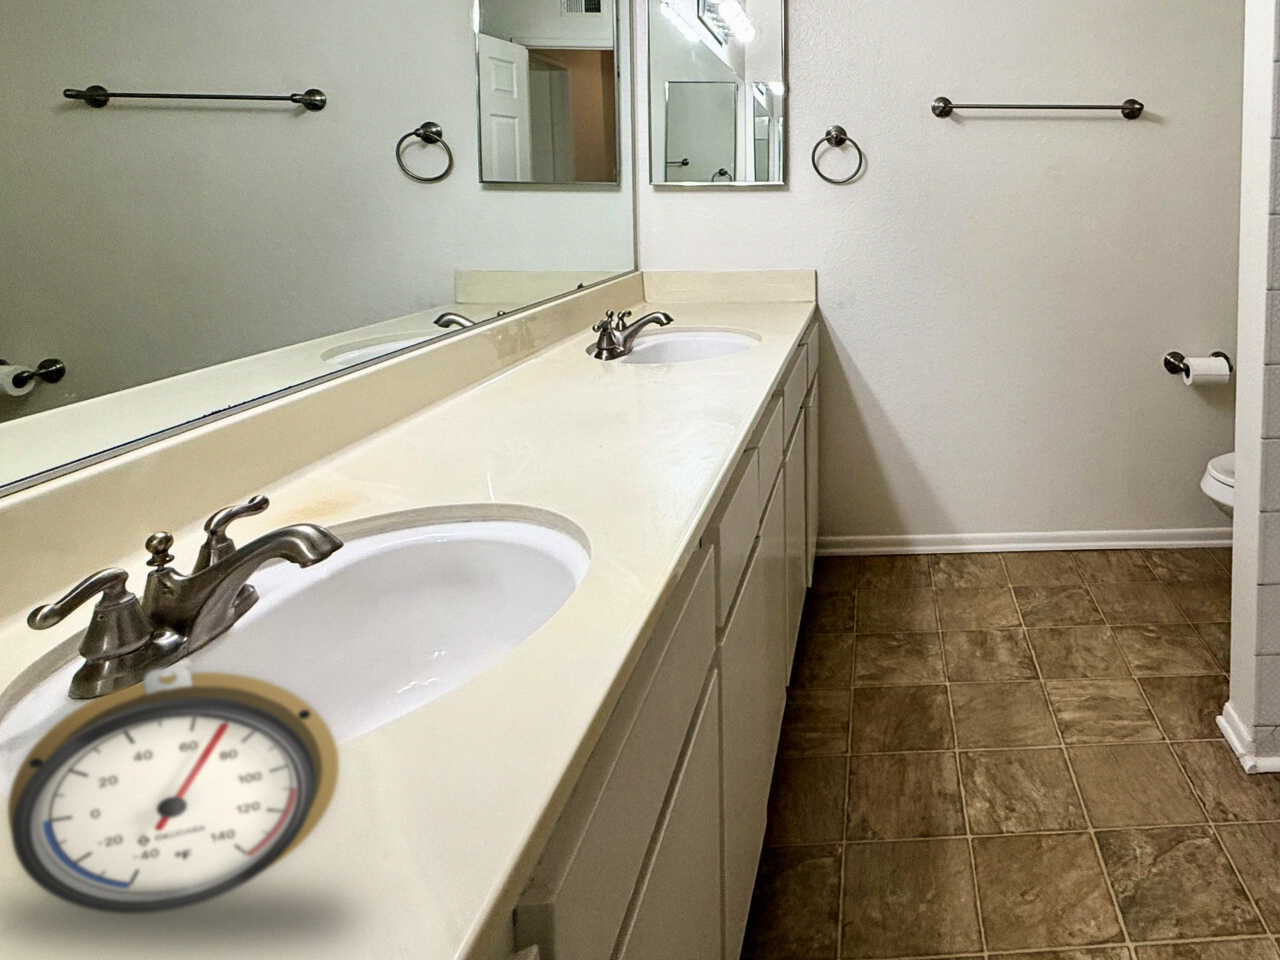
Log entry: {"value": 70, "unit": "°F"}
